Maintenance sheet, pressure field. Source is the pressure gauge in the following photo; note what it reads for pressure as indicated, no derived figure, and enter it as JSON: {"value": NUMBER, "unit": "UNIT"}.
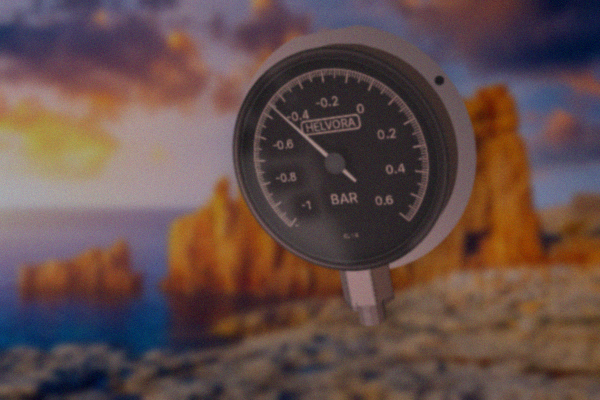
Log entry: {"value": -0.45, "unit": "bar"}
